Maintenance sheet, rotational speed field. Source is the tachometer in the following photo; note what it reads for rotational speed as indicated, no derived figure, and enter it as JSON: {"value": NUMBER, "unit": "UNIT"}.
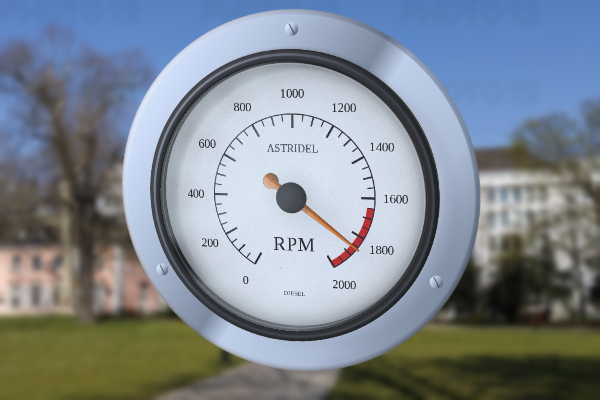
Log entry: {"value": 1850, "unit": "rpm"}
